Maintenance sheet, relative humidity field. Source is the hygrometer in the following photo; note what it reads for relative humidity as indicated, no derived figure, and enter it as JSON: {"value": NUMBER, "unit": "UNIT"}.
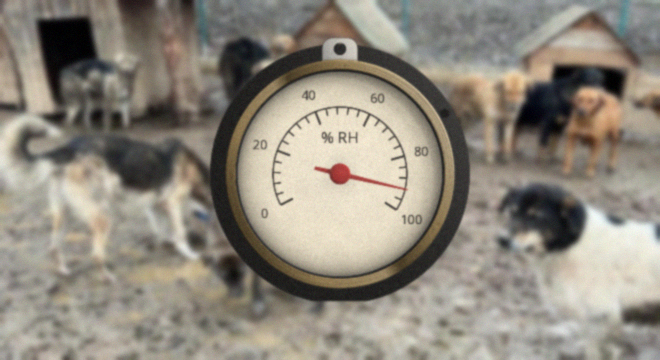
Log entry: {"value": 92, "unit": "%"}
